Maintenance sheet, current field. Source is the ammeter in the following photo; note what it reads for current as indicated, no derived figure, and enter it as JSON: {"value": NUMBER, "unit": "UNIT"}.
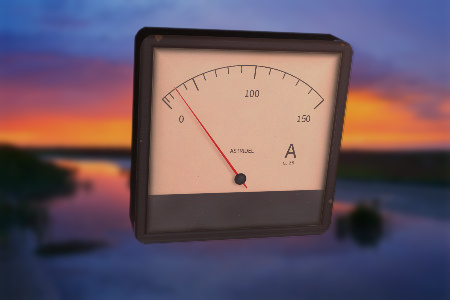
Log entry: {"value": 30, "unit": "A"}
